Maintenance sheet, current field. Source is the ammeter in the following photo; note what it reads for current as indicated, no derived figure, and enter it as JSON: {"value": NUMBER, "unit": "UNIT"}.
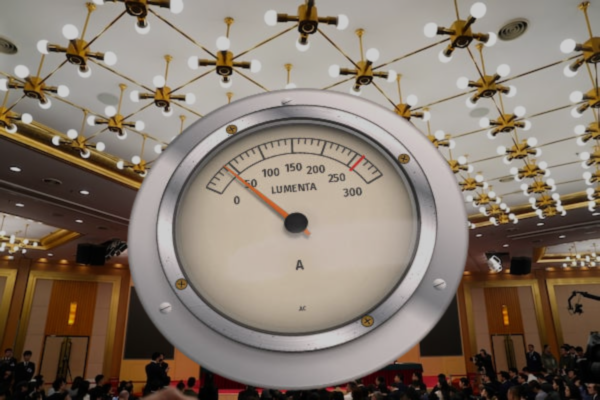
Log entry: {"value": 40, "unit": "A"}
